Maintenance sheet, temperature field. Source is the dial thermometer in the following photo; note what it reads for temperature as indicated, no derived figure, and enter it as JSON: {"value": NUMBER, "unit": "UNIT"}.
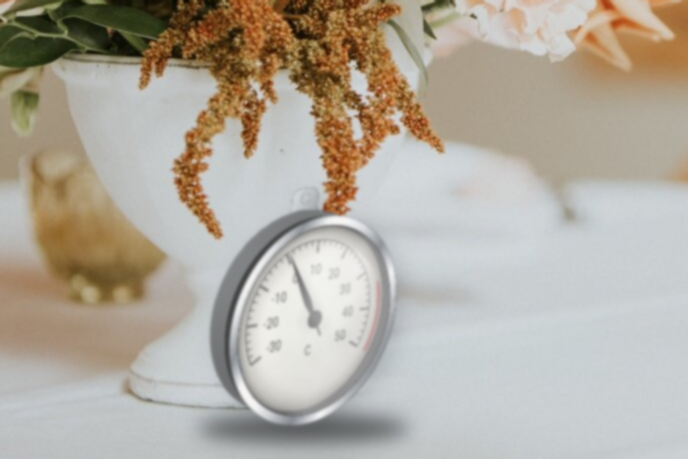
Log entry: {"value": 0, "unit": "°C"}
